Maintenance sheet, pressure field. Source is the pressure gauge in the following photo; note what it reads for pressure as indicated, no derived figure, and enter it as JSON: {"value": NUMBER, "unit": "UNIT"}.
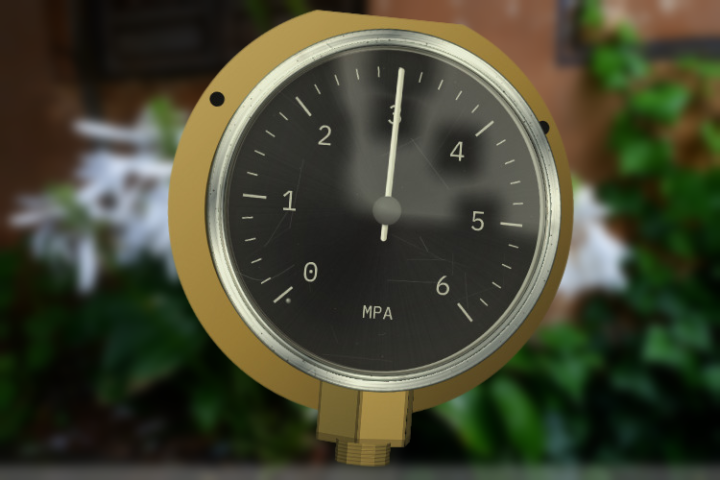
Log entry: {"value": 3, "unit": "MPa"}
